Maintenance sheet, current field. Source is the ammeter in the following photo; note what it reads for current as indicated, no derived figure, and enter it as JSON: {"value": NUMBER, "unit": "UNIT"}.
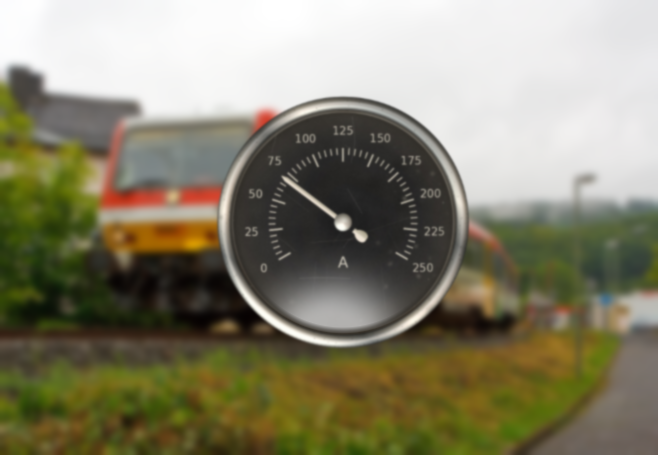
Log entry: {"value": 70, "unit": "A"}
